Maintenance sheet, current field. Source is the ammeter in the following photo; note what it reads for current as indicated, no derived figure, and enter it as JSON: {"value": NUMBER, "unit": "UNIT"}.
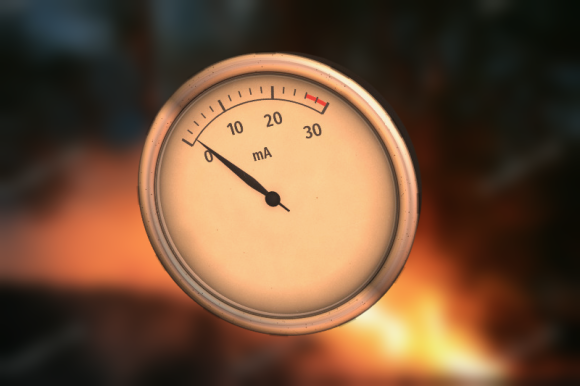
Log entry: {"value": 2, "unit": "mA"}
